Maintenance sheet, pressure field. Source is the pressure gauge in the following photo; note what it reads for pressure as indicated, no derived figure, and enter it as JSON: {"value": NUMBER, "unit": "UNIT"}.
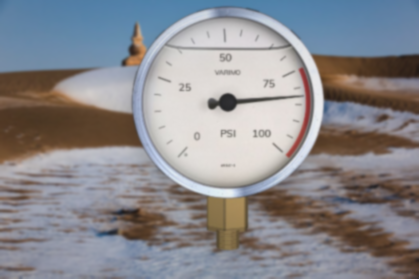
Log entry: {"value": 82.5, "unit": "psi"}
